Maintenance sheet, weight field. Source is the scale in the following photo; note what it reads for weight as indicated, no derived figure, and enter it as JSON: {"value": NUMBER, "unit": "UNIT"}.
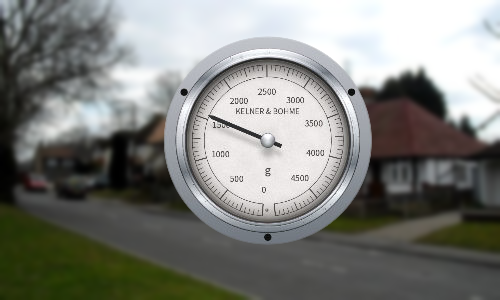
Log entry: {"value": 1550, "unit": "g"}
